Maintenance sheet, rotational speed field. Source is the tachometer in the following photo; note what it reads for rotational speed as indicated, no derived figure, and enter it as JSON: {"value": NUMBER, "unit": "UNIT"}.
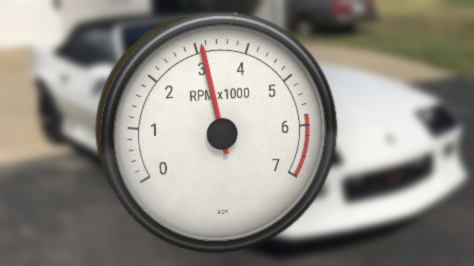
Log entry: {"value": 3100, "unit": "rpm"}
